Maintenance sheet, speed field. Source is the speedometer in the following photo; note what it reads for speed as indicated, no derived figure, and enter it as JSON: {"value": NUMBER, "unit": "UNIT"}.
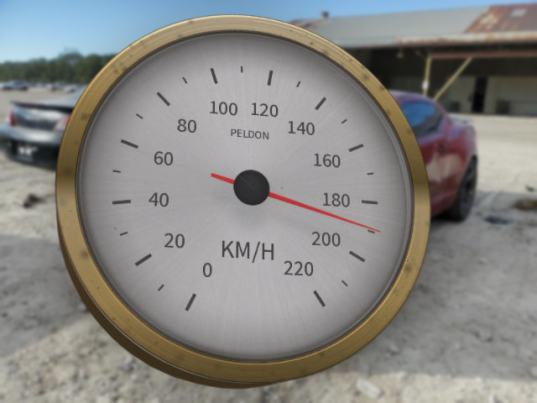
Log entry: {"value": 190, "unit": "km/h"}
